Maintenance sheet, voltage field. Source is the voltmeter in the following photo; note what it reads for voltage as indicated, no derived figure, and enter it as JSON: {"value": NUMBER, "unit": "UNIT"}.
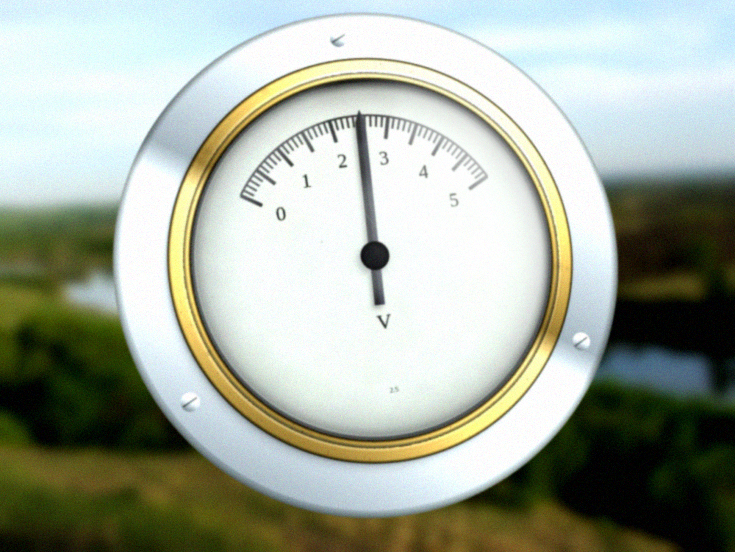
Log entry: {"value": 2.5, "unit": "V"}
